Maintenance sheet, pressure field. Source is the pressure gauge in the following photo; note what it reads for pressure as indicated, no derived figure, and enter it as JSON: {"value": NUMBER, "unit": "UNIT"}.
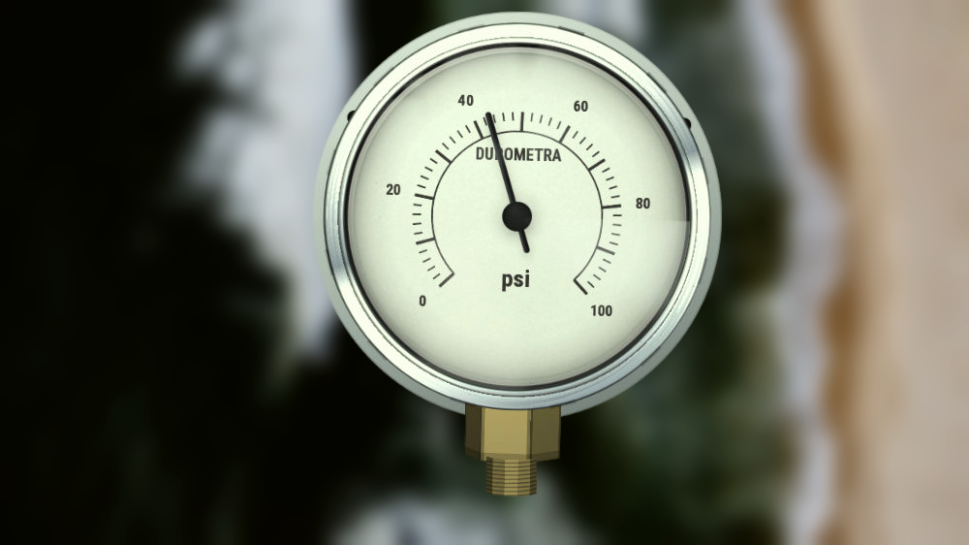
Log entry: {"value": 43, "unit": "psi"}
